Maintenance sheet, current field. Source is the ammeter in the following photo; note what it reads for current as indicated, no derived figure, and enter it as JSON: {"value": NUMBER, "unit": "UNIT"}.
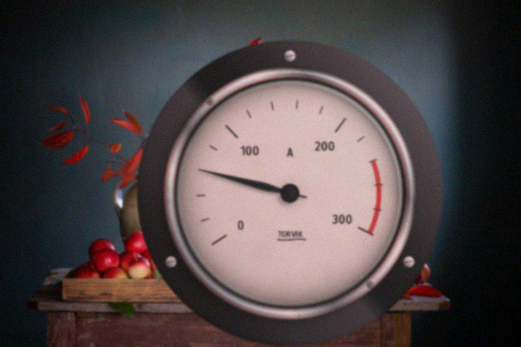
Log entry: {"value": 60, "unit": "A"}
